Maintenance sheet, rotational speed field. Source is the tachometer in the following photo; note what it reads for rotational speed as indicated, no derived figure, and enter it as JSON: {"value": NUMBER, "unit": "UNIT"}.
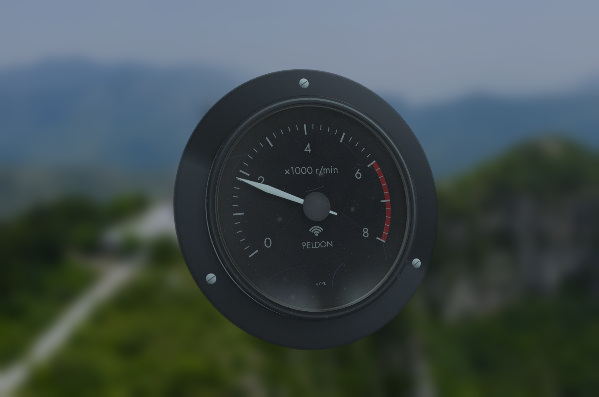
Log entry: {"value": 1800, "unit": "rpm"}
